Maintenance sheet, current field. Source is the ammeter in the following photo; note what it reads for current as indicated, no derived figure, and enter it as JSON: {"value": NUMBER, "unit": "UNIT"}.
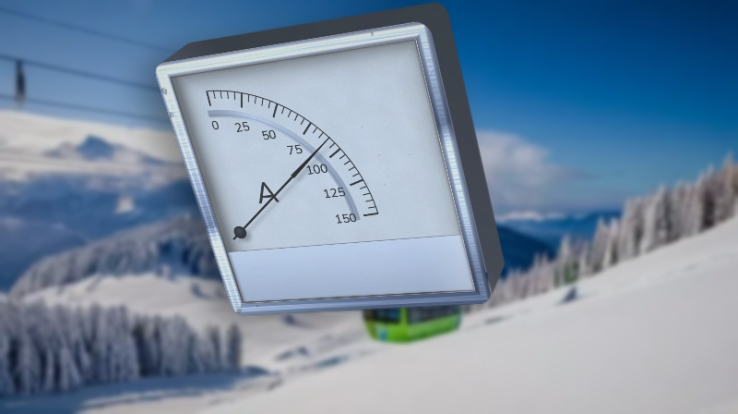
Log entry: {"value": 90, "unit": "A"}
